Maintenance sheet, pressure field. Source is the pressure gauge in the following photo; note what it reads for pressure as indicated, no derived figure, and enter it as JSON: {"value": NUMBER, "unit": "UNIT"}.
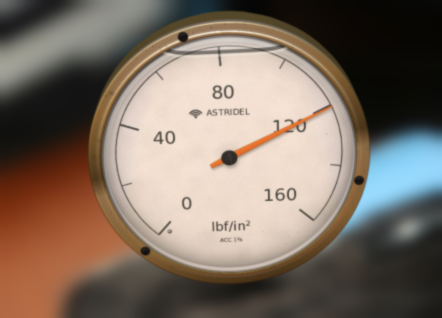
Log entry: {"value": 120, "unit": "psi"}
